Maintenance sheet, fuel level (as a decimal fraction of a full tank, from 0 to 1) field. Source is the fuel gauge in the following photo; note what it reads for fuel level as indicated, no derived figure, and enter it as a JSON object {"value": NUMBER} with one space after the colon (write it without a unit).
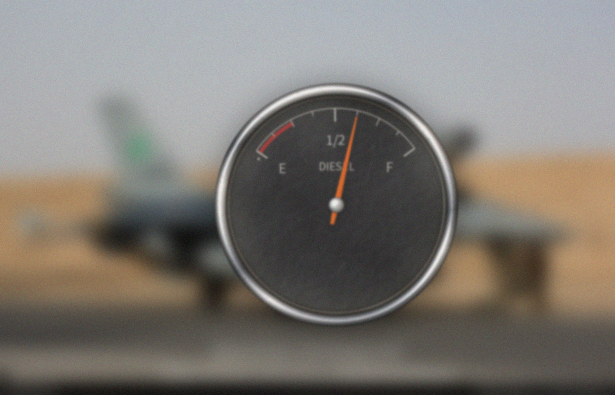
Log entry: {"value": 0.625}
